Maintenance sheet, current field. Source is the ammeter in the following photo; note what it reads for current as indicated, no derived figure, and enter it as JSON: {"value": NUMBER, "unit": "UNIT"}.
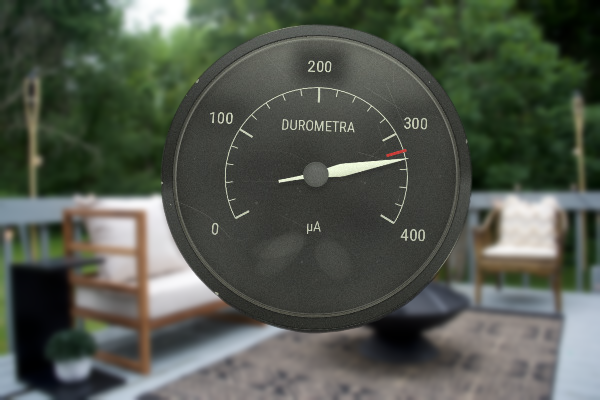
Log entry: {"value": 330, "unit": "µA"}
